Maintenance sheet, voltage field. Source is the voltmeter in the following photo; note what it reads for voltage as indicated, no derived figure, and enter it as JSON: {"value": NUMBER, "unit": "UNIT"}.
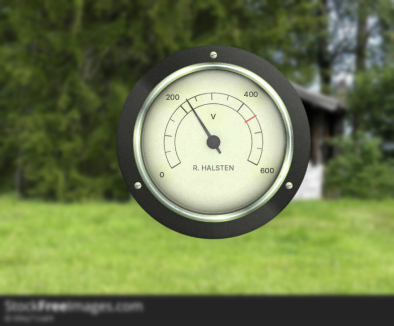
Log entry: {"value": 225, "unit": "V"}
